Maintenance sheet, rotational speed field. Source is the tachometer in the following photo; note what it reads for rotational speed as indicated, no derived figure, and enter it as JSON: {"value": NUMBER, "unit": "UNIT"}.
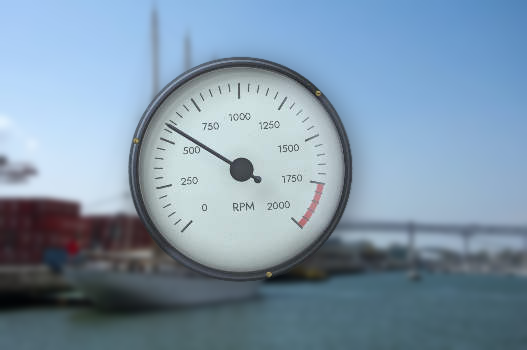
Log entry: {"value": 575, "unit": "rpm"}
